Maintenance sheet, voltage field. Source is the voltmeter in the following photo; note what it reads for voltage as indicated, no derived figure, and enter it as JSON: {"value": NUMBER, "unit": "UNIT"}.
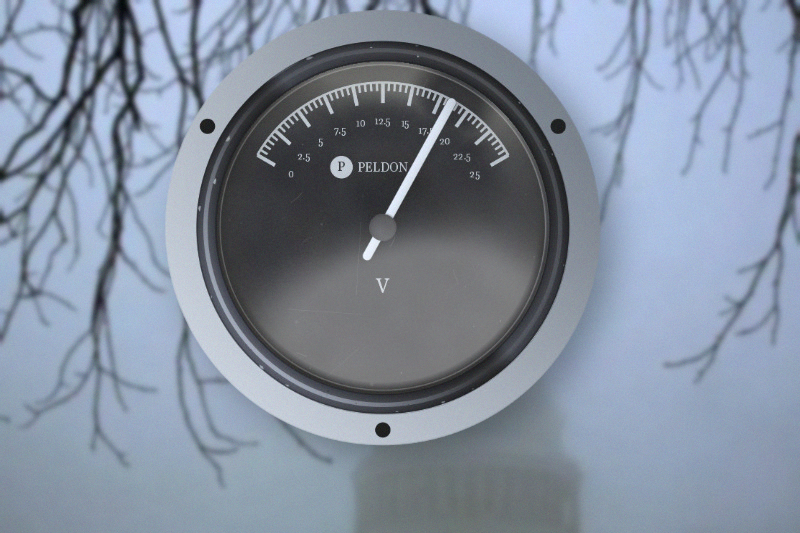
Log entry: {"value": 18.5, "unit": "V"}
